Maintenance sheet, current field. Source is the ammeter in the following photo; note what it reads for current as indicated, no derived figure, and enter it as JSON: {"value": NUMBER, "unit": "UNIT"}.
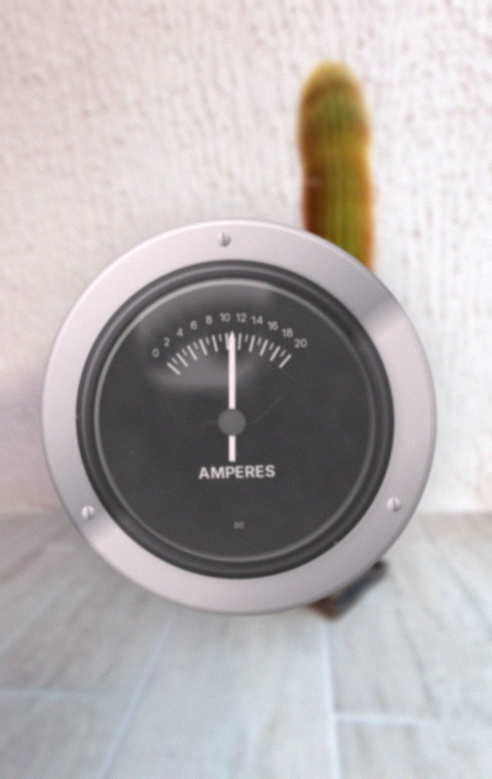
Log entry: {"value": 11, "unit": "A"}
